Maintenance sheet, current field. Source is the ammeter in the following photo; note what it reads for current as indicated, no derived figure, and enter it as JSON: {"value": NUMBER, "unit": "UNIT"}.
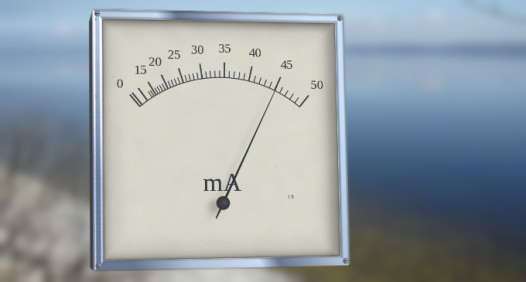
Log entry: {"value": 45, "unit": "mA"}
